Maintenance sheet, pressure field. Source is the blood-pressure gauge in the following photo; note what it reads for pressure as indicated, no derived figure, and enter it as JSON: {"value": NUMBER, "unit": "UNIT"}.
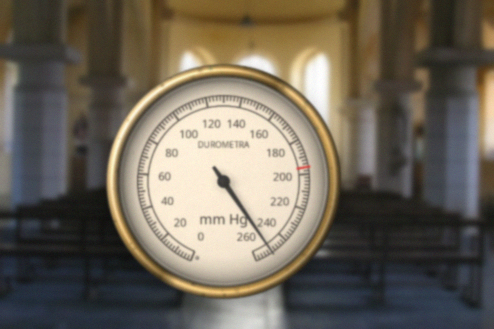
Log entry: {"value": 250, "unit": "mmHg"}
